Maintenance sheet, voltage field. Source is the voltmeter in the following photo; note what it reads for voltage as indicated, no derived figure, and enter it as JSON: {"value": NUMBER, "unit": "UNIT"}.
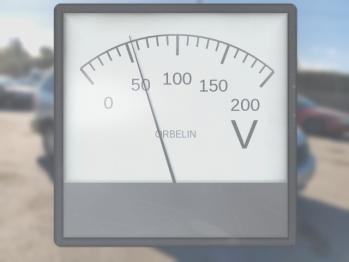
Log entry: {"value": 55, "unit": "V"}
